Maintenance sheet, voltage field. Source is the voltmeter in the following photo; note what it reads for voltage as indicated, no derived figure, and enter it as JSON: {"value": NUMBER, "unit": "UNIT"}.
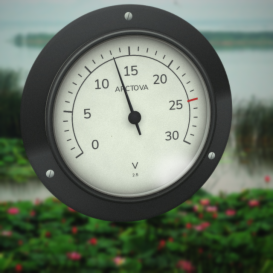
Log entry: {"value": 13, "unit": "V"}
